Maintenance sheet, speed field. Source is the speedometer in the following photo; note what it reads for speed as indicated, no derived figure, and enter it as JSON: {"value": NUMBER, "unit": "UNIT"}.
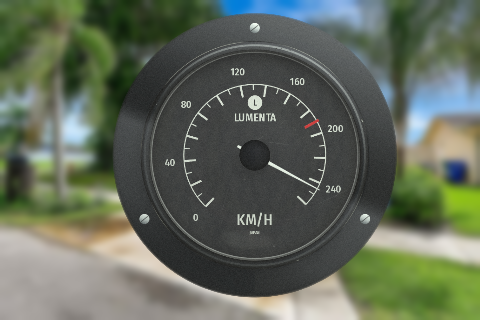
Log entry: {"value": 245, "unit": "km/h"}
